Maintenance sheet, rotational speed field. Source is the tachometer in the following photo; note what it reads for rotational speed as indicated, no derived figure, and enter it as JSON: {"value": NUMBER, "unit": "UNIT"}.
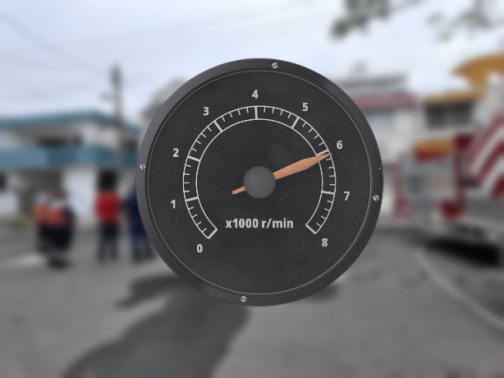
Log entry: {"value": 6100, "unit": "rpm"}
